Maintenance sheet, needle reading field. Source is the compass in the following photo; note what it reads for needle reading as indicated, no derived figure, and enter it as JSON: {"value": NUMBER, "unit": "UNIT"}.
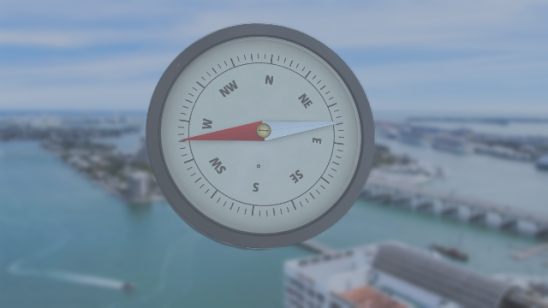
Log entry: {"value": 255, "unit": "°"}
